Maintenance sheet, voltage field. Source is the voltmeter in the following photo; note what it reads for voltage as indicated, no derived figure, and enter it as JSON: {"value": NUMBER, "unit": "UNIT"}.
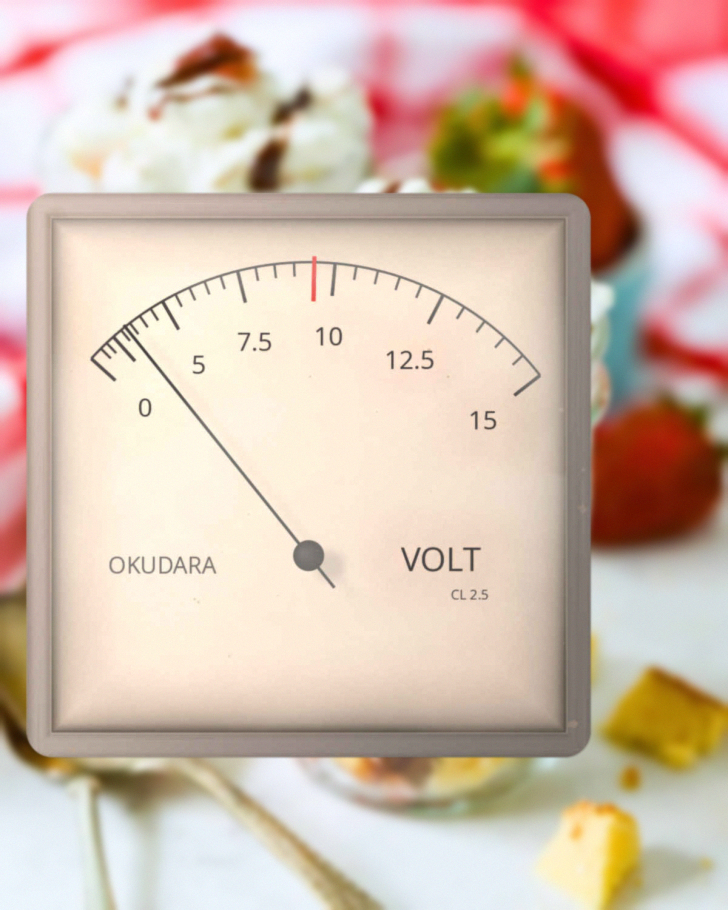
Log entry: {"value": 3.25, "unit": "V"}
